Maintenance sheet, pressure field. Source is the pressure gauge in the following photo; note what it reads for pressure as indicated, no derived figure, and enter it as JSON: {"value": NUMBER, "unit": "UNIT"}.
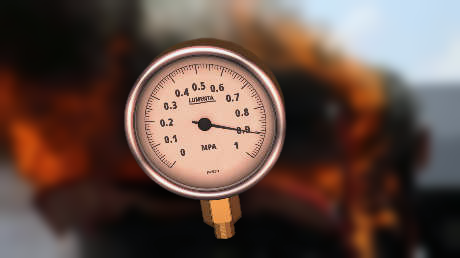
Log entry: {"value": 0.9, "unit": "MPa"}
